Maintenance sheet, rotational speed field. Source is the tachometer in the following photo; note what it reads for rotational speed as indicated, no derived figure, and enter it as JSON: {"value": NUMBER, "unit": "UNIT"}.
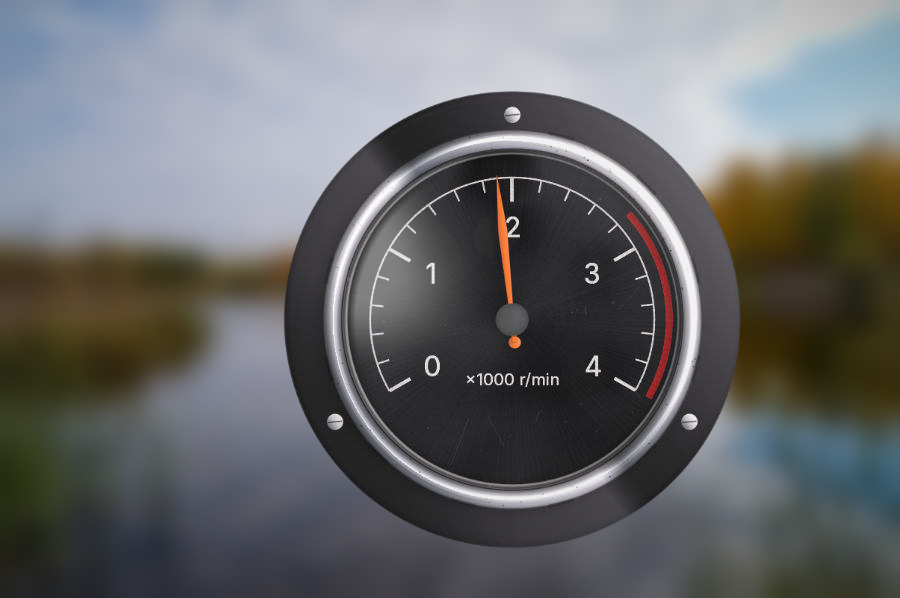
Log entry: {"value": 1900, "unit": "rpm"}
